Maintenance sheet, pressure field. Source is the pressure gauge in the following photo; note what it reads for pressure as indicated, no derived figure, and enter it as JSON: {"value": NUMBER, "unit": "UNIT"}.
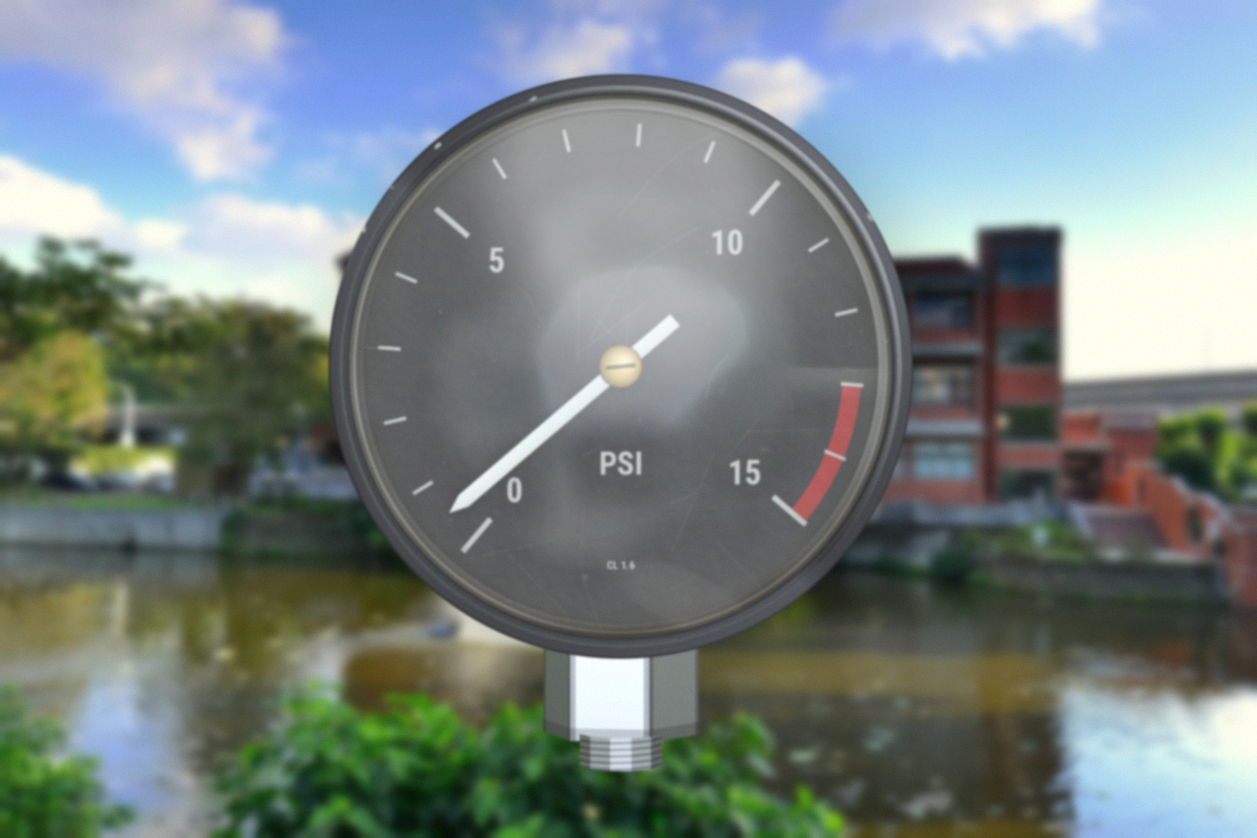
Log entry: {"value": 0.5, "unit": "psi"}
